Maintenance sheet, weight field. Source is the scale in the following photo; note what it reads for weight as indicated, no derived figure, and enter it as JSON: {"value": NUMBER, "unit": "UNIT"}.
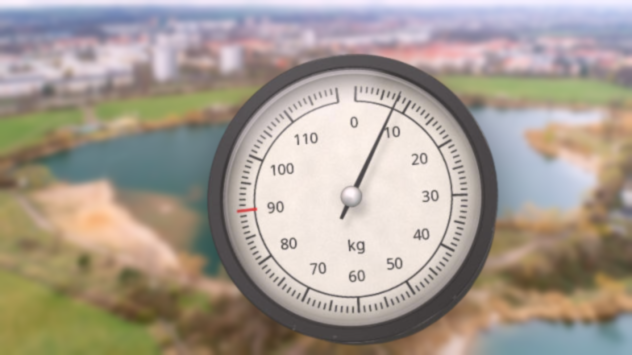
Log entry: {"value": 8, "unit": "kg"}
